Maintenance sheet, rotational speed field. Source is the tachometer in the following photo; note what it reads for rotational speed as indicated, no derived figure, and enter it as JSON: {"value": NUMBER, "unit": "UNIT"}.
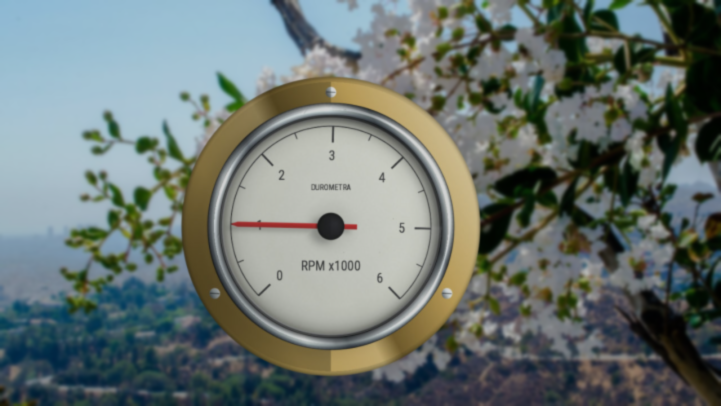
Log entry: {"value": 1000, "unit": "rpm"}
